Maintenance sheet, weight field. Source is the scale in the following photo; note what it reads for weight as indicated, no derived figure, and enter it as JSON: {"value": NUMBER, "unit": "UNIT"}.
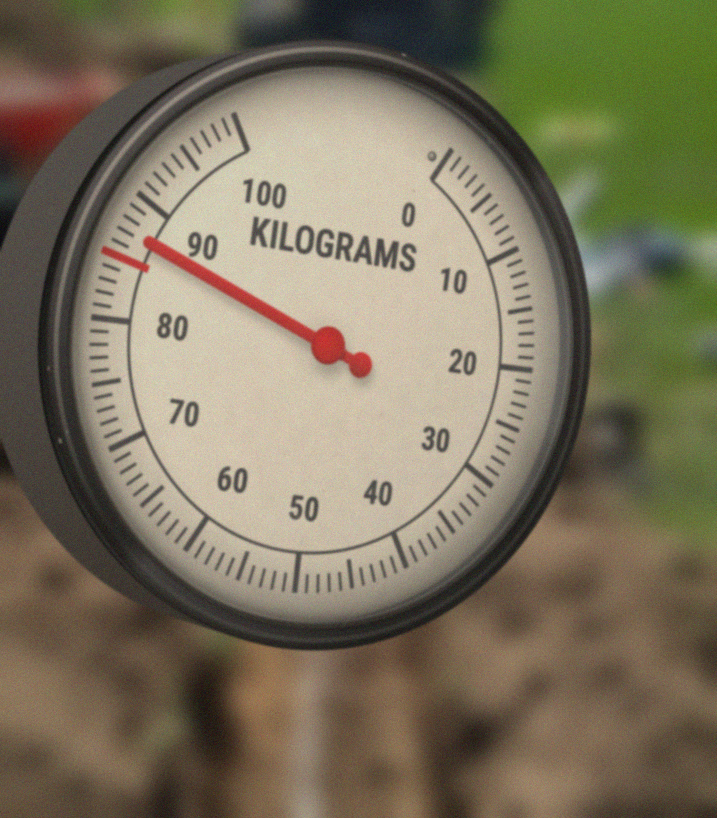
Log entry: {"value": 87, "unit": "kg"}
